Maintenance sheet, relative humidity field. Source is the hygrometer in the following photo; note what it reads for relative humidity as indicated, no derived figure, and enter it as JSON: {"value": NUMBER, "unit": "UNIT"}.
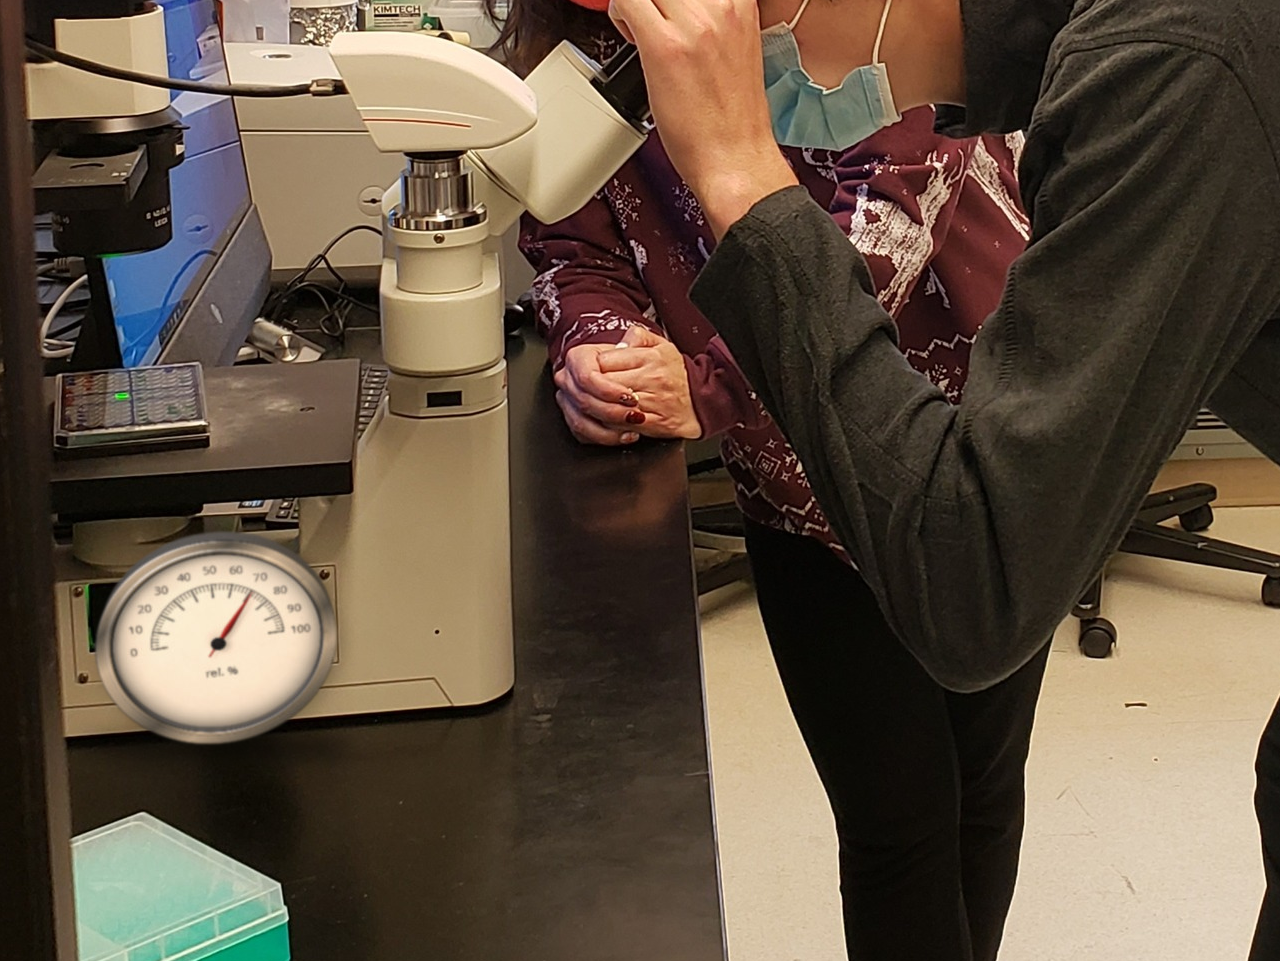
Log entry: {"value": 70, "unit": "%"}
